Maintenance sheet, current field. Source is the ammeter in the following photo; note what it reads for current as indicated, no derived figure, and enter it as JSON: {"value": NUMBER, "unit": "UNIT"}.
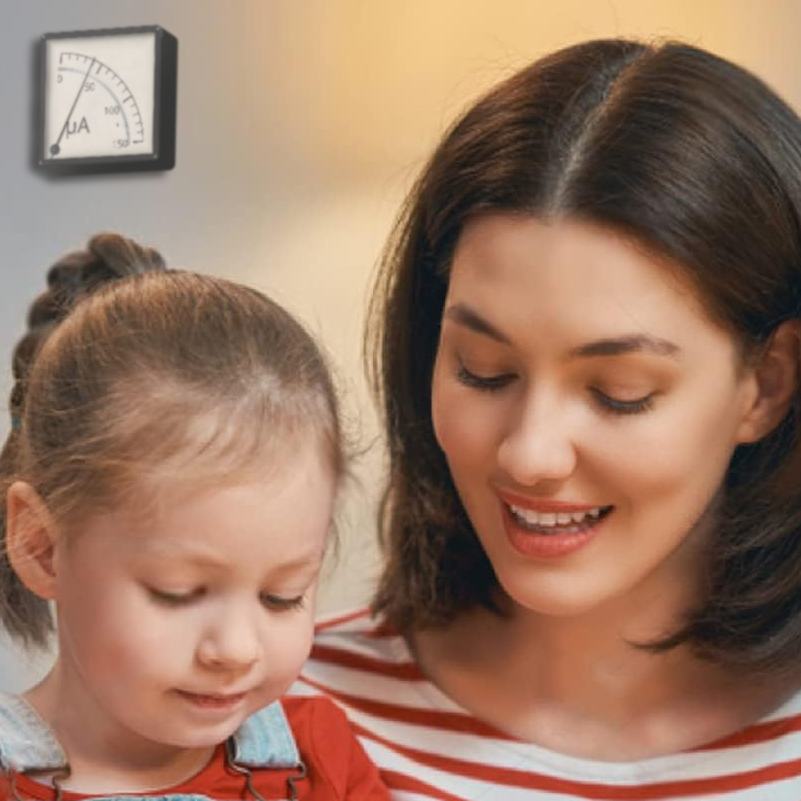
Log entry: {"value": 40, "unit": "µA"}
